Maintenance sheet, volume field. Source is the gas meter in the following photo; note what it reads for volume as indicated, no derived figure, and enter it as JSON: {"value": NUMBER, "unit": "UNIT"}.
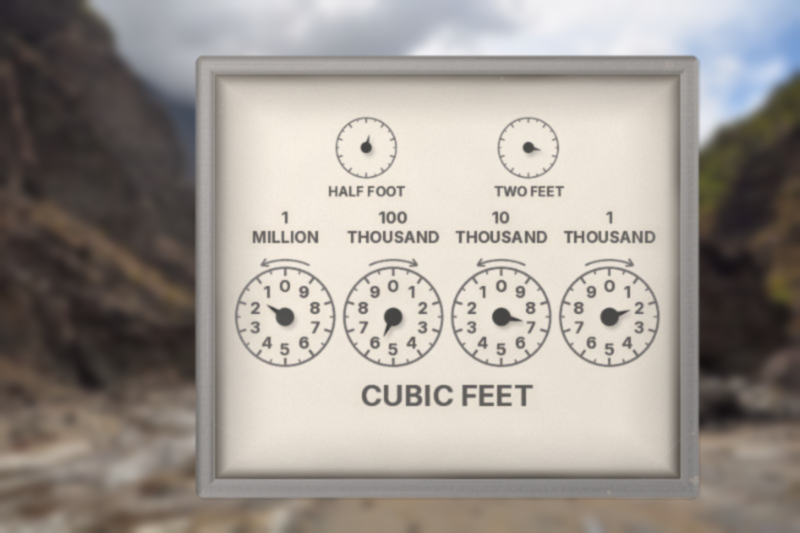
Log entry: {"value": 157200, "unit": "ft³"}
